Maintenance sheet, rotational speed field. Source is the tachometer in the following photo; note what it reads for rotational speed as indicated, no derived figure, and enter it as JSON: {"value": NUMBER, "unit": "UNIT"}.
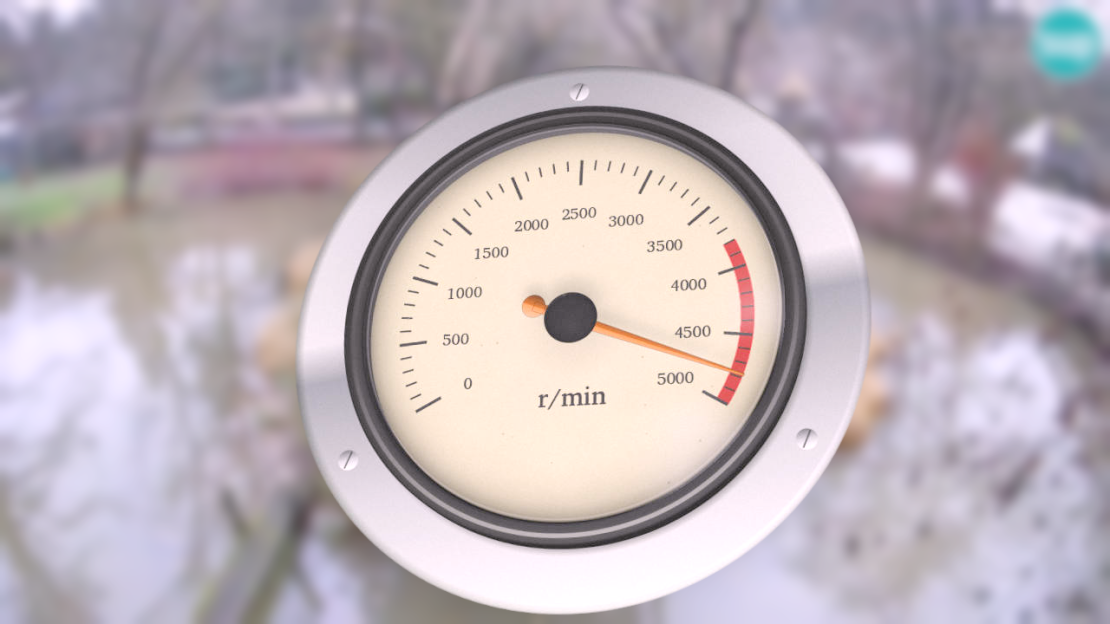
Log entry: {"value": 4800, "unit": "rpm"}
